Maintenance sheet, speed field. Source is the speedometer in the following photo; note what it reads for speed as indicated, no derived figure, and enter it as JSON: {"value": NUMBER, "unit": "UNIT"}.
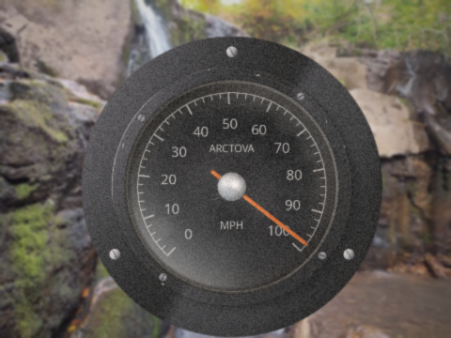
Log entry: {"value": 98, "unit": "mph"}
